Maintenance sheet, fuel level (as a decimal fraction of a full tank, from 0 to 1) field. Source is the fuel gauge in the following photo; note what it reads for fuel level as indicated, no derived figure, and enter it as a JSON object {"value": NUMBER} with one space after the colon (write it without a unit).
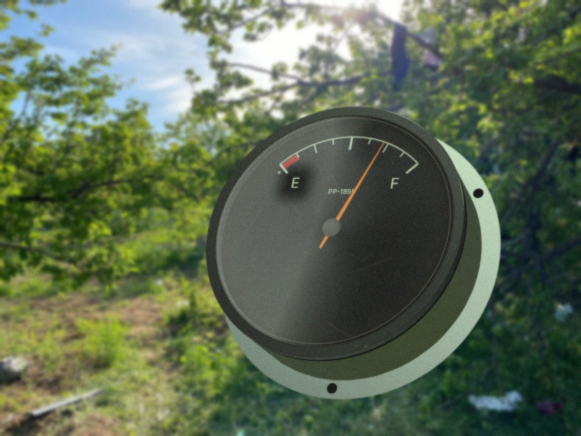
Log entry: {"value": 0.75}
